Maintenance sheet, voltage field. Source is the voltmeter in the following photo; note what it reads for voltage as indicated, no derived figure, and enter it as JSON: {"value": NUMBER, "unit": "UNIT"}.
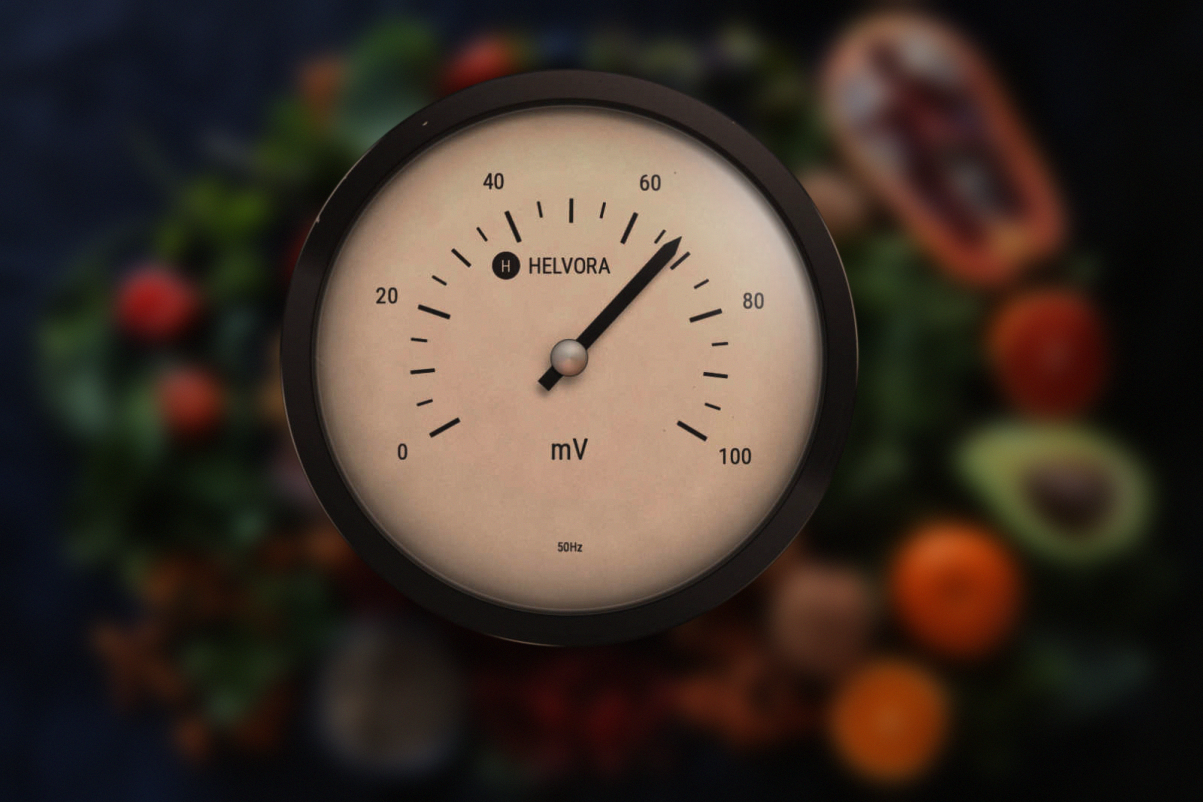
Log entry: {"value": 67.5, "unit": "mV"}
